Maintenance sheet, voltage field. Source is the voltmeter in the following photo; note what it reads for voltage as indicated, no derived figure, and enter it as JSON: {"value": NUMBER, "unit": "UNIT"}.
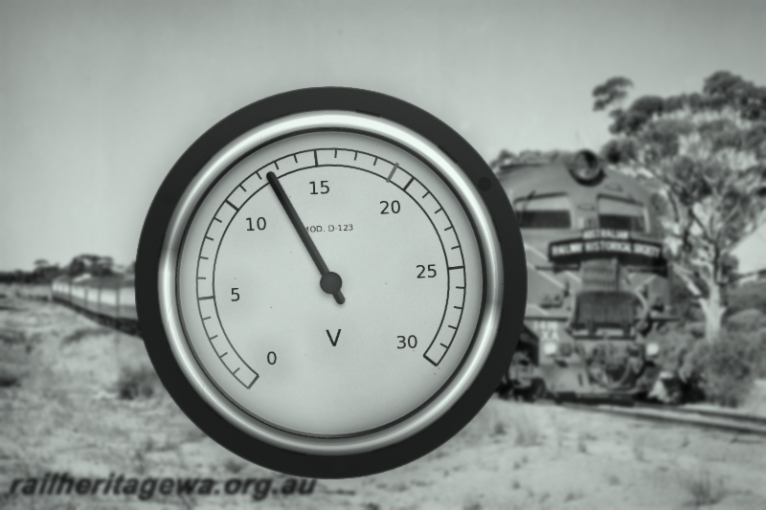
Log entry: {"value": 12.5, "unit": "V"}
